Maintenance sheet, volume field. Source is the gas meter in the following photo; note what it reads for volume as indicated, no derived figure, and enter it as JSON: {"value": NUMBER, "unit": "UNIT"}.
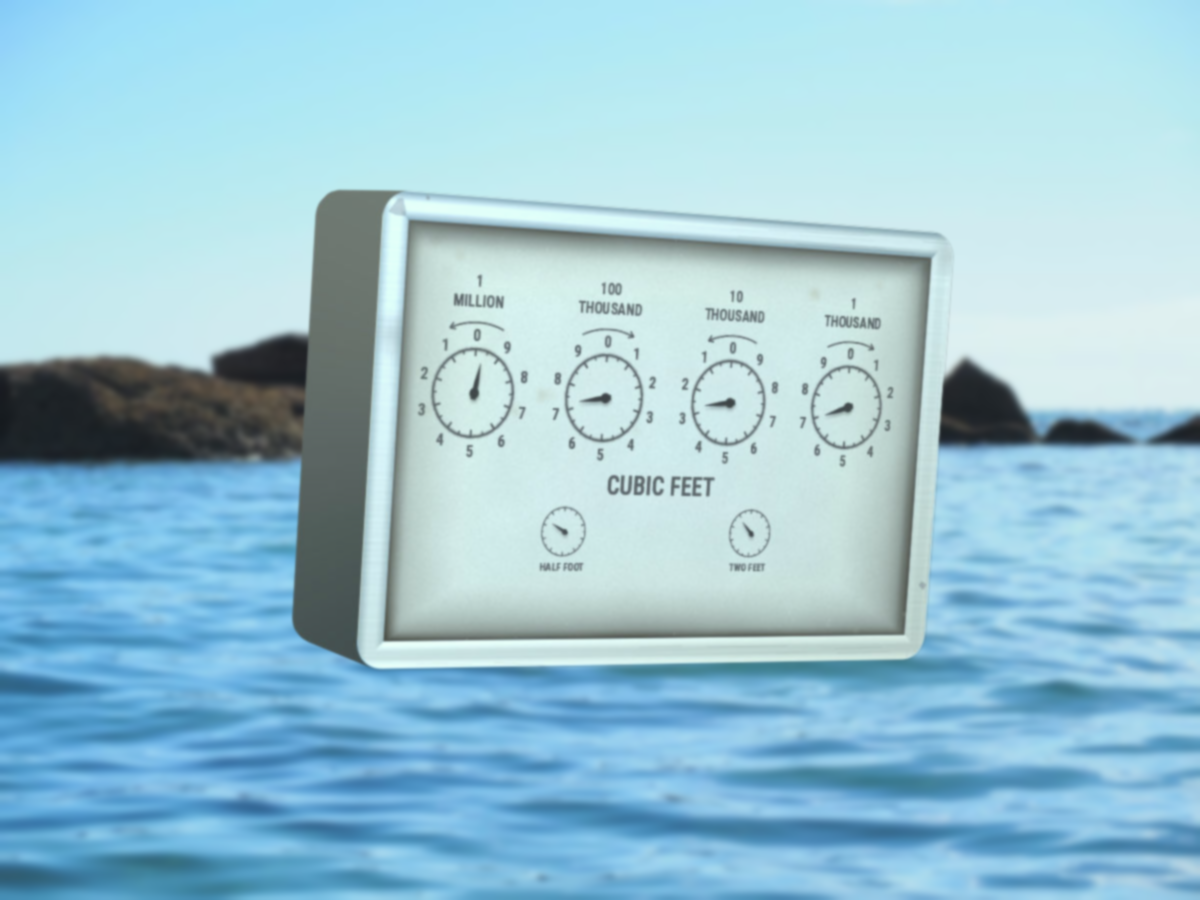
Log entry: {"value": 972700, "unit": "ft³"}
